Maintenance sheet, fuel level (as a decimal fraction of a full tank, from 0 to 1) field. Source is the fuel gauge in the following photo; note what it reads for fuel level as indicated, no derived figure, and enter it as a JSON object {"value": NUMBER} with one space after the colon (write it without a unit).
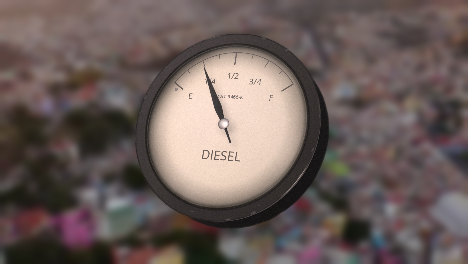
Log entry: {"value": 0.25}
